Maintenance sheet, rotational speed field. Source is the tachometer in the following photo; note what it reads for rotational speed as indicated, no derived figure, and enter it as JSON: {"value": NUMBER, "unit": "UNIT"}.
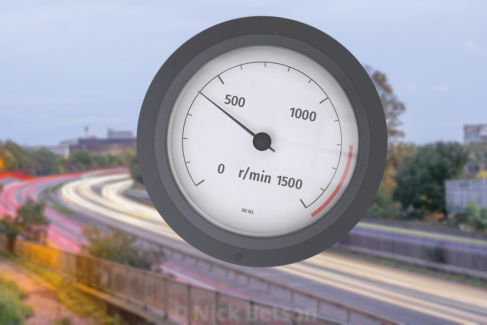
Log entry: {"value": 400, "unit": "rpm"}
